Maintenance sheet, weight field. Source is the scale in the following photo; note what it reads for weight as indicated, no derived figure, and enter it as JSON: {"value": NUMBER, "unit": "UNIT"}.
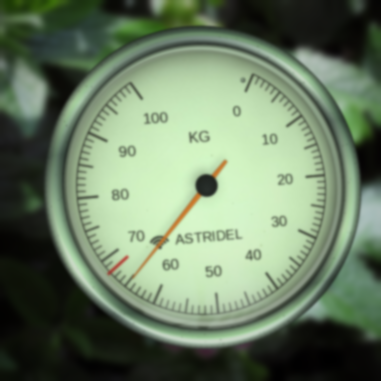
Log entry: {"value": 65, "unit": "kg"}
